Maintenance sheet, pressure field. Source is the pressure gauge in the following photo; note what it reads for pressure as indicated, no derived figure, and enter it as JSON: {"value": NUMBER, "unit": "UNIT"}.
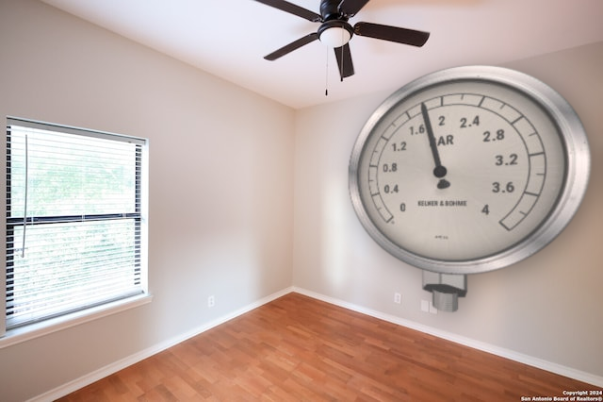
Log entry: {"value": 1.8, "unit": "bar"}
